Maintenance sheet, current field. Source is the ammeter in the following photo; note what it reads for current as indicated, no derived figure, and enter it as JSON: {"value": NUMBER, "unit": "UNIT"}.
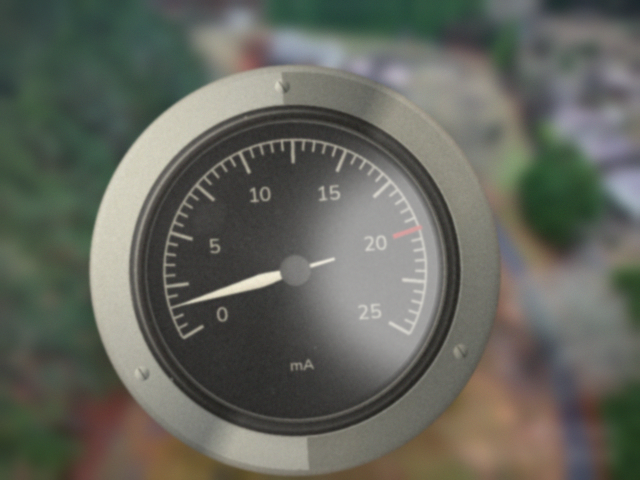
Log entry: {"value": 1.5, "unit": "mA"}
